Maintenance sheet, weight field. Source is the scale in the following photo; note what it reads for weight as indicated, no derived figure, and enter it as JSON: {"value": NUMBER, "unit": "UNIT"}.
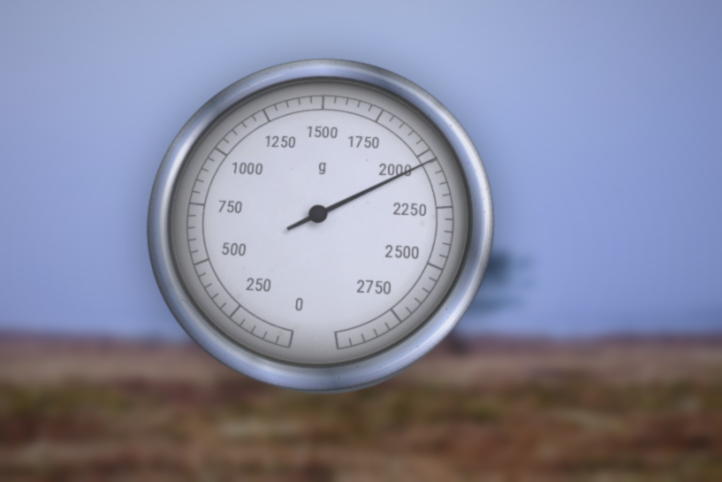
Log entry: {"value": 2050, "unit": "g"}
